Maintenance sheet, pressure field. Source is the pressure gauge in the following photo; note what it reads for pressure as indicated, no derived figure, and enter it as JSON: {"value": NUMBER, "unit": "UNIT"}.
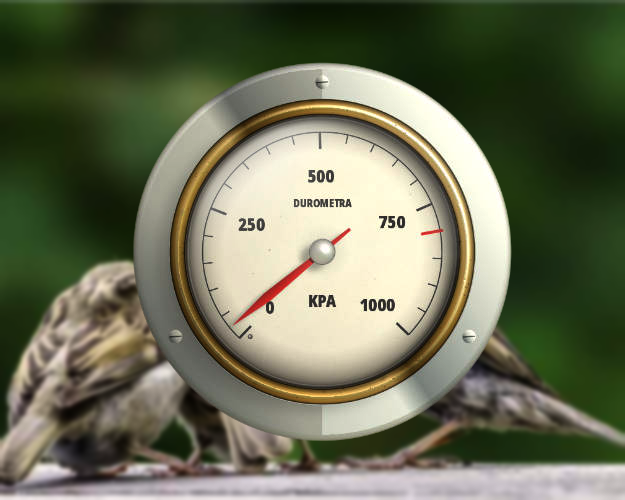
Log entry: {"value": 25, "unit": "kPa"}
